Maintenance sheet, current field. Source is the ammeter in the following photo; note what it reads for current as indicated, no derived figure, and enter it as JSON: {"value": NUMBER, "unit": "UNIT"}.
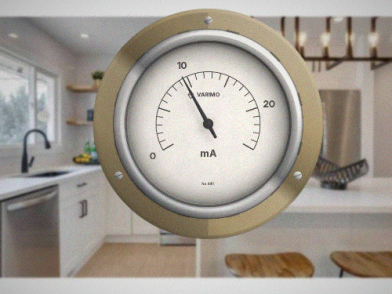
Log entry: {"value": 9.5, "unit": "mA"}
